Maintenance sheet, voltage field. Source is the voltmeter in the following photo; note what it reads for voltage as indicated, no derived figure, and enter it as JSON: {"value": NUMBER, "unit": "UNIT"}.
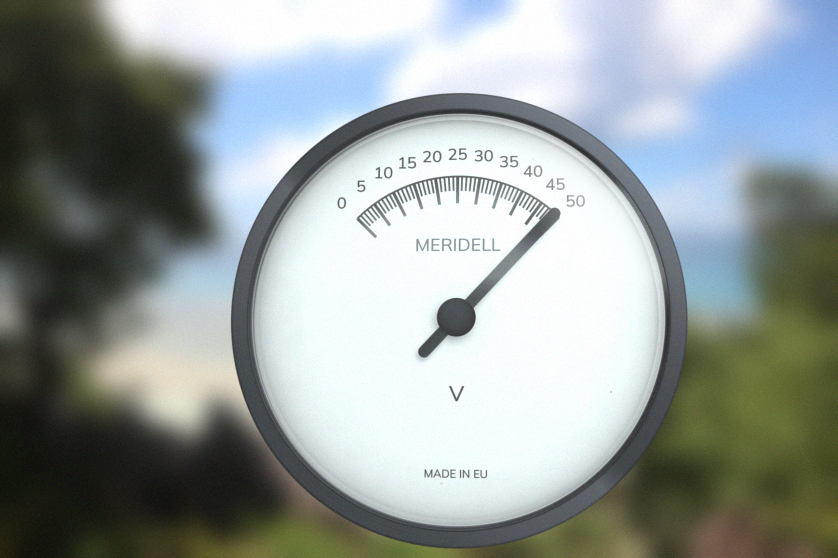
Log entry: {"value": 49, "unit": "V"}
